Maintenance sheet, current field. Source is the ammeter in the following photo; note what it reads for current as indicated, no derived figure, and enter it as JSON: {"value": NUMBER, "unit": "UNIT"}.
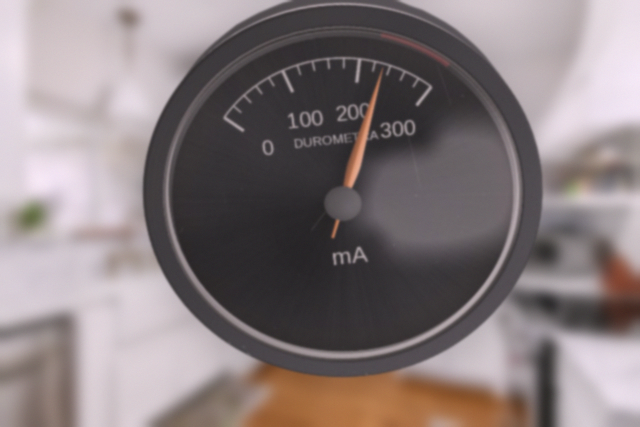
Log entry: {"value": 230, "unit": "mA"}
